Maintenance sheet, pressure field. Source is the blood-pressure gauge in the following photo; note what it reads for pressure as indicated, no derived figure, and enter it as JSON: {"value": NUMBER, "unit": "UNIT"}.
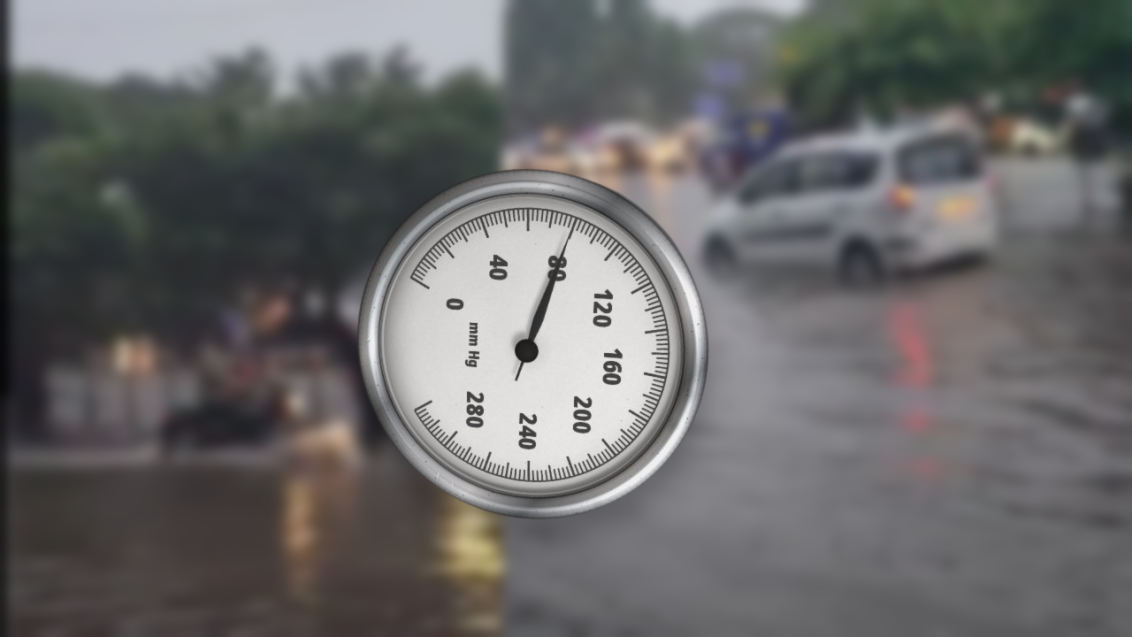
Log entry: {"value": 80, "unit": "mmHg"}
